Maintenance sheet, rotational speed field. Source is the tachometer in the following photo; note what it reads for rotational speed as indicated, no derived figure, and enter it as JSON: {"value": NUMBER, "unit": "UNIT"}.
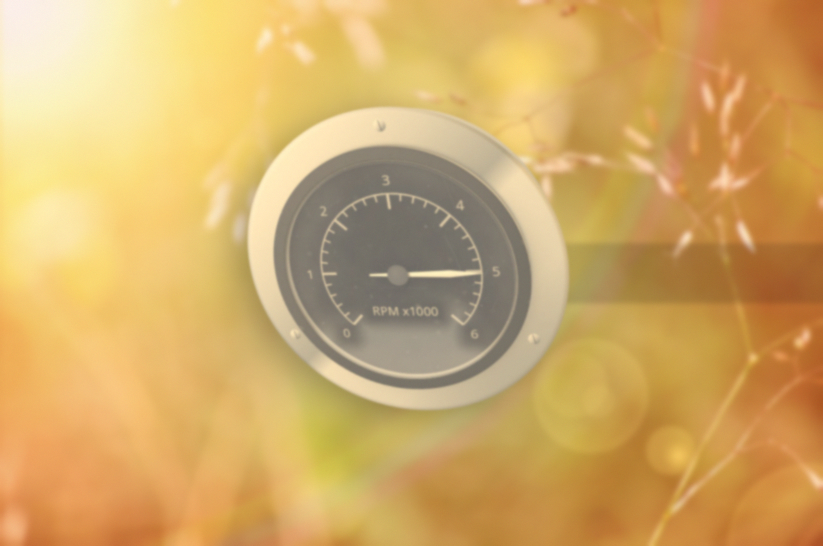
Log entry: {"value": 5000, "unit": "rpm"}
